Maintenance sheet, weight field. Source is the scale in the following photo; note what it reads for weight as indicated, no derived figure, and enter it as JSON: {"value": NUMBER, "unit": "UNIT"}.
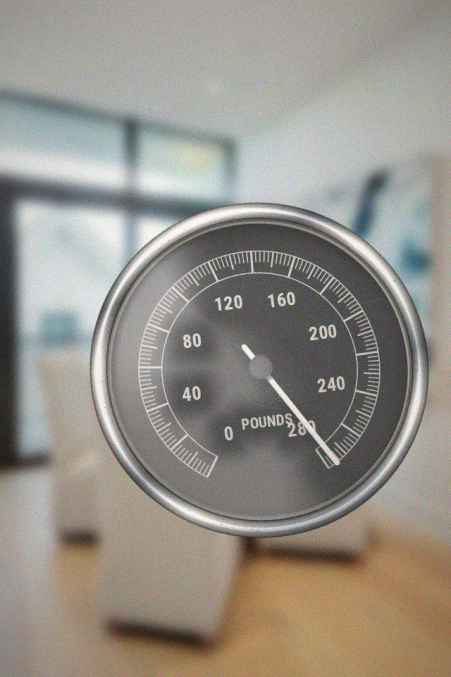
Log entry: {"value": 276, "unit": "lb"}
